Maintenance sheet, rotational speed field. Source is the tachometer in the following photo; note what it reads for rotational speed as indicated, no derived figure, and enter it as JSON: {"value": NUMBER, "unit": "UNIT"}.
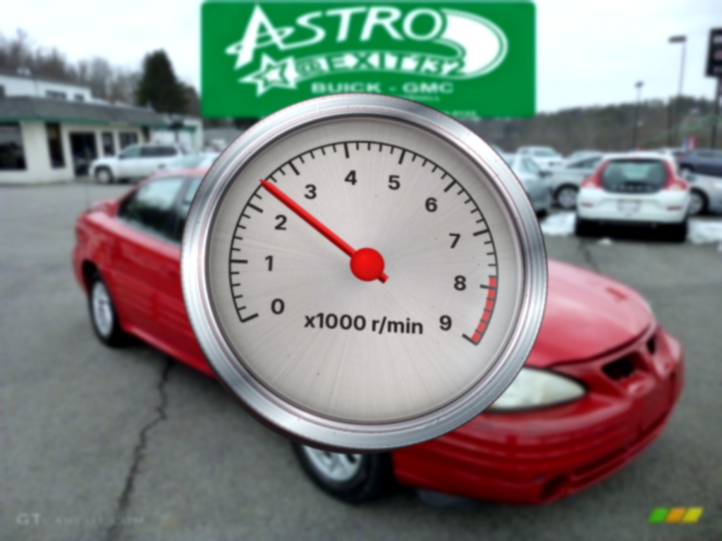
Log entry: {"value": 2400, "unit": "rpm"}
